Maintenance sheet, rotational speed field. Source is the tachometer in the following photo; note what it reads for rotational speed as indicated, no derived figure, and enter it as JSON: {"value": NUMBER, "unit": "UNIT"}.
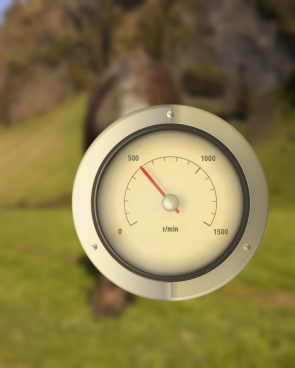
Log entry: {"value": 500, "unit": "rpm"}
